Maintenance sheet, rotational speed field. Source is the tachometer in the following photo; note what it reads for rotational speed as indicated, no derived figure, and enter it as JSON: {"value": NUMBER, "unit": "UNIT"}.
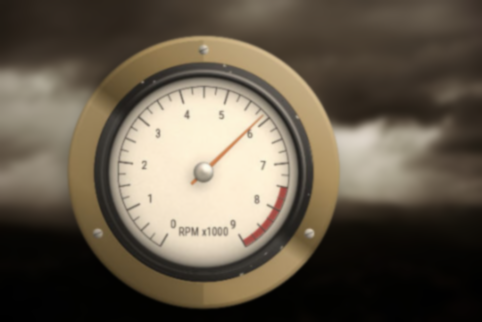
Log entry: {"value": 5875, "unit": "rpm"}
